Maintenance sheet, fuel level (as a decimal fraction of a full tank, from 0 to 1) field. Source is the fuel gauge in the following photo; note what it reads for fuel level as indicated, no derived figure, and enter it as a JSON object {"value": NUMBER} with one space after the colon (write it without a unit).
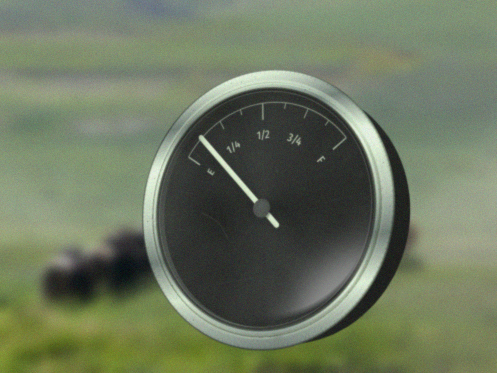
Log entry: {"value": 0.125}
